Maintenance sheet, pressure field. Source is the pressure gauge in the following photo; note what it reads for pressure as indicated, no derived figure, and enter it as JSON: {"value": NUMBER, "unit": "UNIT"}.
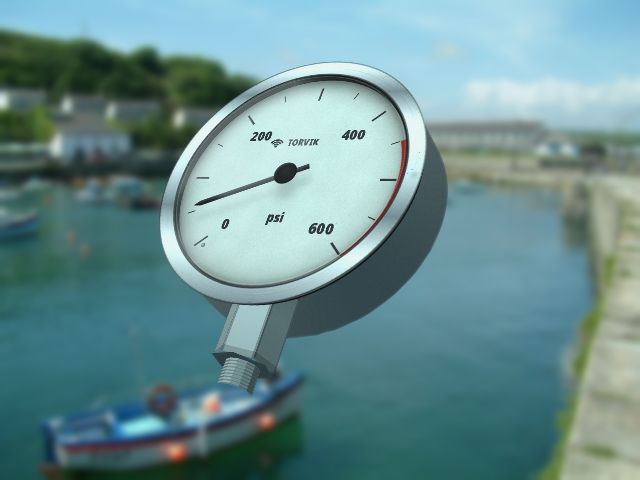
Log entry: {"value": 50, "unit": "psi"}
